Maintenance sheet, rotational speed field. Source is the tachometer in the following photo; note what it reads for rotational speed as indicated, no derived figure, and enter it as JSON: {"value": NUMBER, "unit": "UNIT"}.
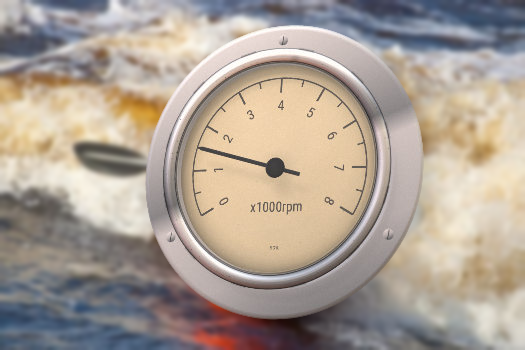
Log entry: {"value": 1500, "unit": "rpm"}
